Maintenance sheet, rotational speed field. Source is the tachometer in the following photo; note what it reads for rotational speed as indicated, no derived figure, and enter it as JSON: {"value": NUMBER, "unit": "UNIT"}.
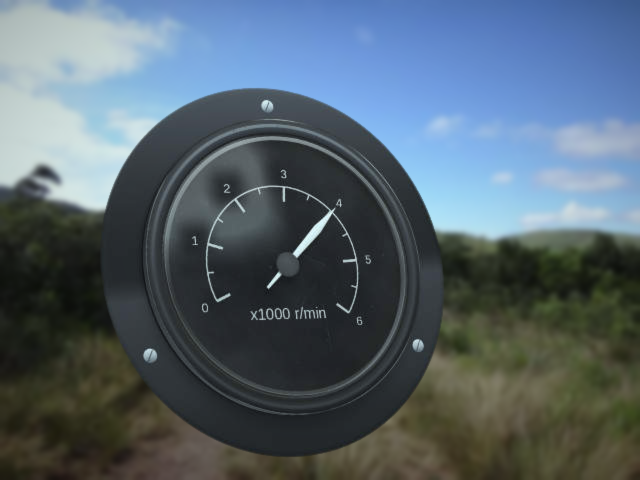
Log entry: {"value": 4000, "unit": "rpm"}
